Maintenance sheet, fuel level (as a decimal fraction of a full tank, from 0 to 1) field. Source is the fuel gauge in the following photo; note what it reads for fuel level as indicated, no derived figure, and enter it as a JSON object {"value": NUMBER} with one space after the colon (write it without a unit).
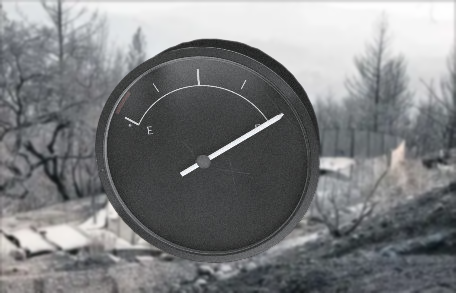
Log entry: {"value": 1}
